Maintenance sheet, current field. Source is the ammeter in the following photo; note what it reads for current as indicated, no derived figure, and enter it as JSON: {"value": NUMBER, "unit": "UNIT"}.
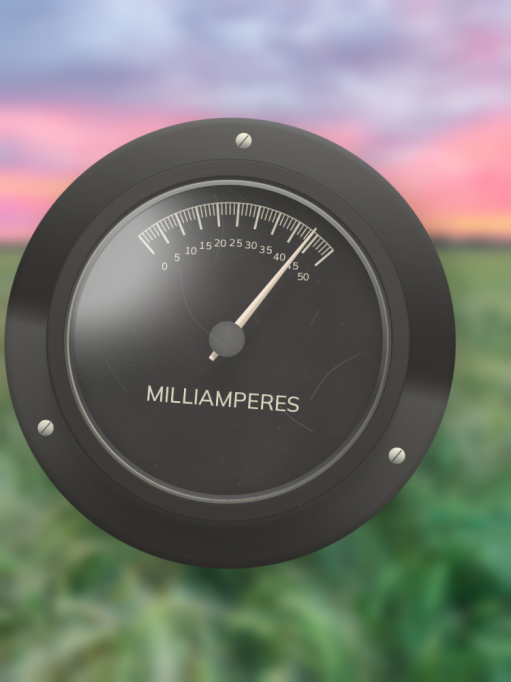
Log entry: {"value": 44, "unit": "mA"}
